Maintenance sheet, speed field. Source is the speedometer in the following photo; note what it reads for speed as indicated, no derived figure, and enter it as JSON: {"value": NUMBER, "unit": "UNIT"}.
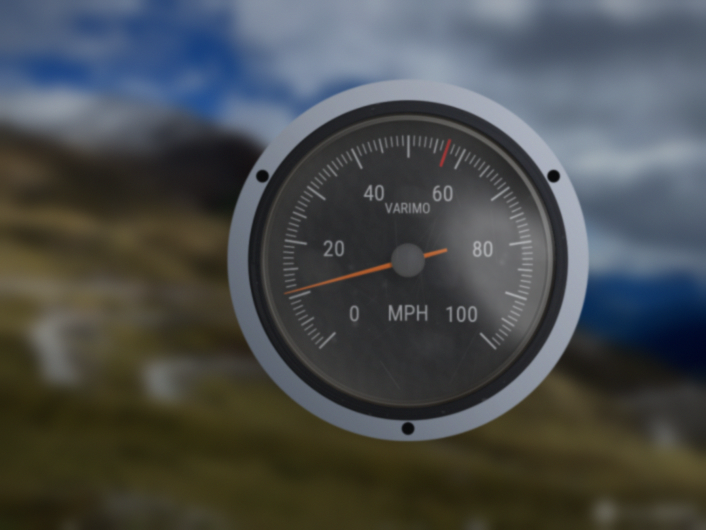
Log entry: {"value": 11, "unit": "mph"}
